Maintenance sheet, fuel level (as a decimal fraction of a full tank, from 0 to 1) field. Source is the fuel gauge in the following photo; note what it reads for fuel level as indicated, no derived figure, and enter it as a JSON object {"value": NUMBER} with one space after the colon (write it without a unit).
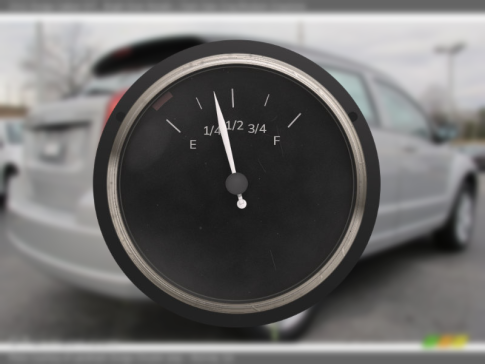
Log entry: {"value": 0.375}
